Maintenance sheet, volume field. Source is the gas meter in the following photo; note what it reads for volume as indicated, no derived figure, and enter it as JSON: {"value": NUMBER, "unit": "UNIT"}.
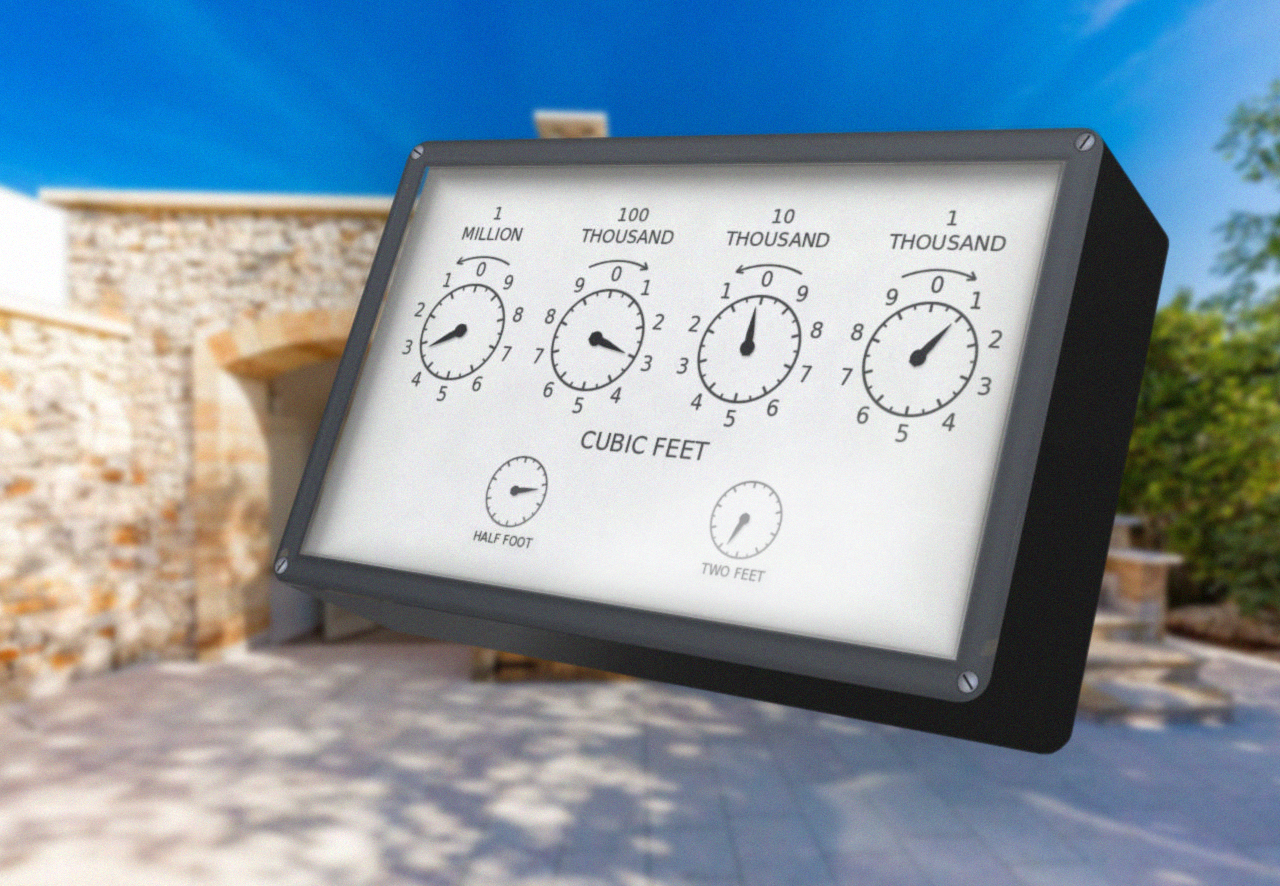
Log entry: {"value": 330100, "unit": "ft³"}
